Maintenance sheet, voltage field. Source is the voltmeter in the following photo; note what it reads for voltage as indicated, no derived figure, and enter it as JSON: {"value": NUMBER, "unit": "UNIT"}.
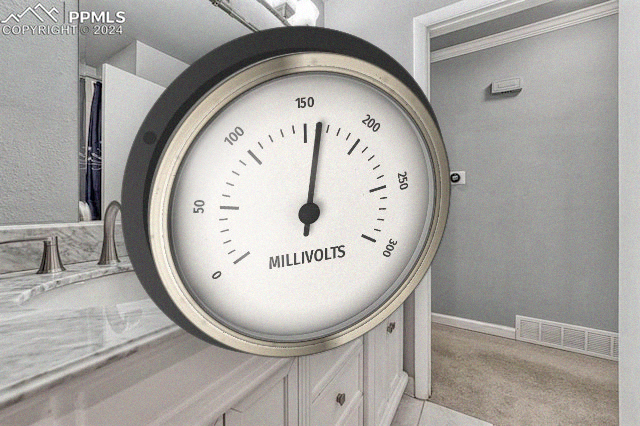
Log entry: {"value": 160, "unit": "mV"}
